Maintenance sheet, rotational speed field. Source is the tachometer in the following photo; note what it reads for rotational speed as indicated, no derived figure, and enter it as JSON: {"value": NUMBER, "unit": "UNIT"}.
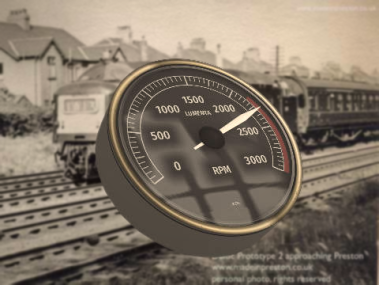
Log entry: {"value": 2300, "unit": "rpm"}
